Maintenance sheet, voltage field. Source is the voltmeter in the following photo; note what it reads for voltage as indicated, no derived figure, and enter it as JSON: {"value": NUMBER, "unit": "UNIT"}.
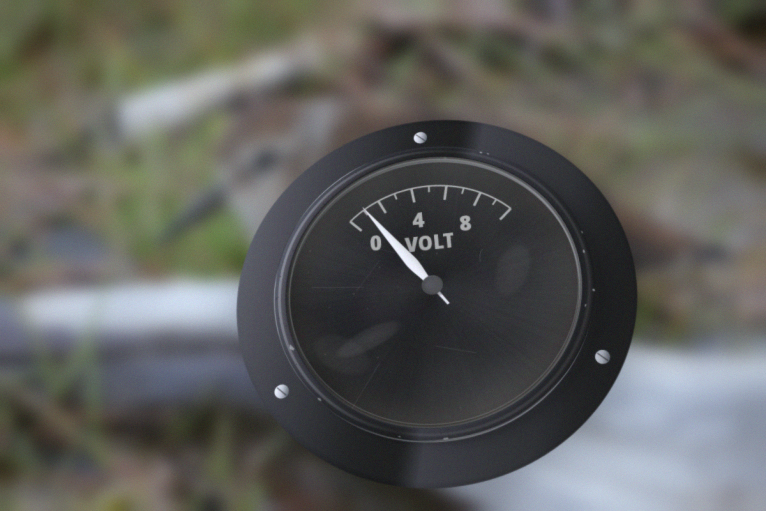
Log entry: {"value": 1, "unit": "V"}
